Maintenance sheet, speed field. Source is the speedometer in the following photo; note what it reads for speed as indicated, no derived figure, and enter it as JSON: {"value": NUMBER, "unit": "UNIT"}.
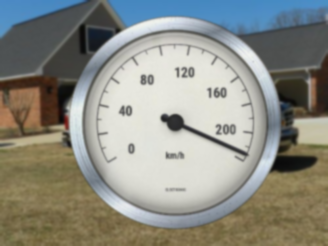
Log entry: {"value": 215, "unit": "km/h"}
